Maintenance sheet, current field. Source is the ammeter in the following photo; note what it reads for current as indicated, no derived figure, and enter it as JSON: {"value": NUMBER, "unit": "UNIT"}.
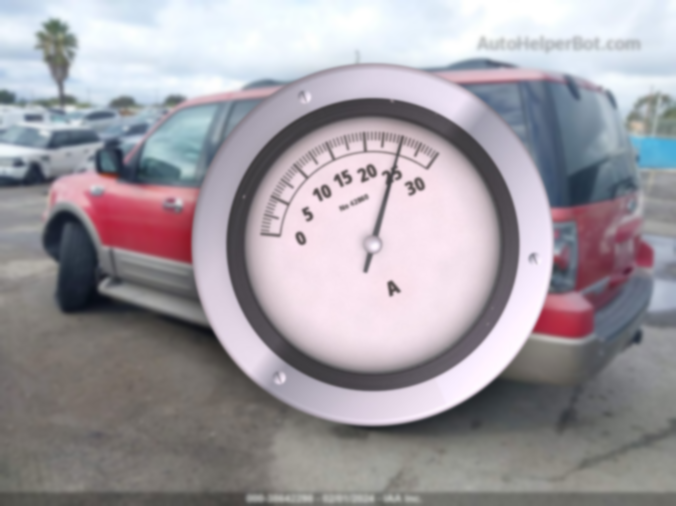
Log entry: {"value": 25, "unit": "A"}
